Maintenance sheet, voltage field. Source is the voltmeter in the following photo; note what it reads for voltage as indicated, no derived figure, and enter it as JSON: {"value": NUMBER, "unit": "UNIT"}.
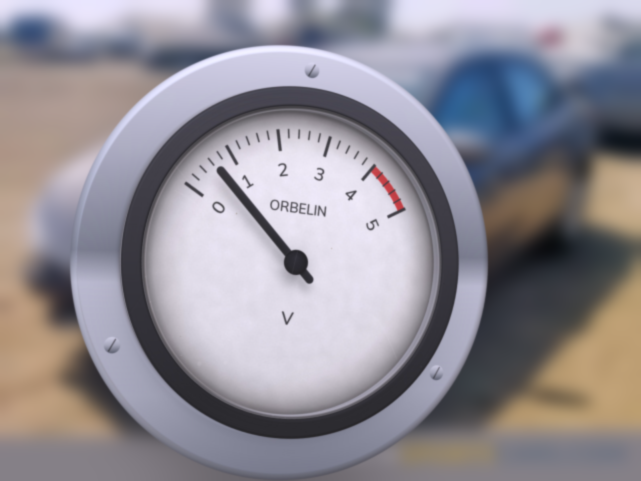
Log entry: {"value": 0.6, "unit": "V"}
